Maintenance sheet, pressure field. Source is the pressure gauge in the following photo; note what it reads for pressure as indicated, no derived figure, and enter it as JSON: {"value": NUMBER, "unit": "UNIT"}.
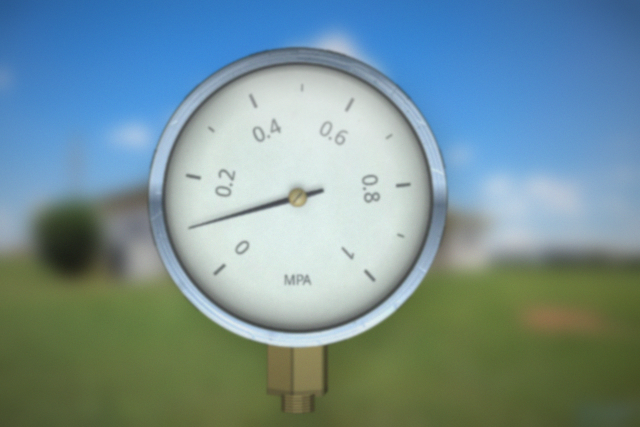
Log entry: {"value": 0.1, "unit": "MPa"}
